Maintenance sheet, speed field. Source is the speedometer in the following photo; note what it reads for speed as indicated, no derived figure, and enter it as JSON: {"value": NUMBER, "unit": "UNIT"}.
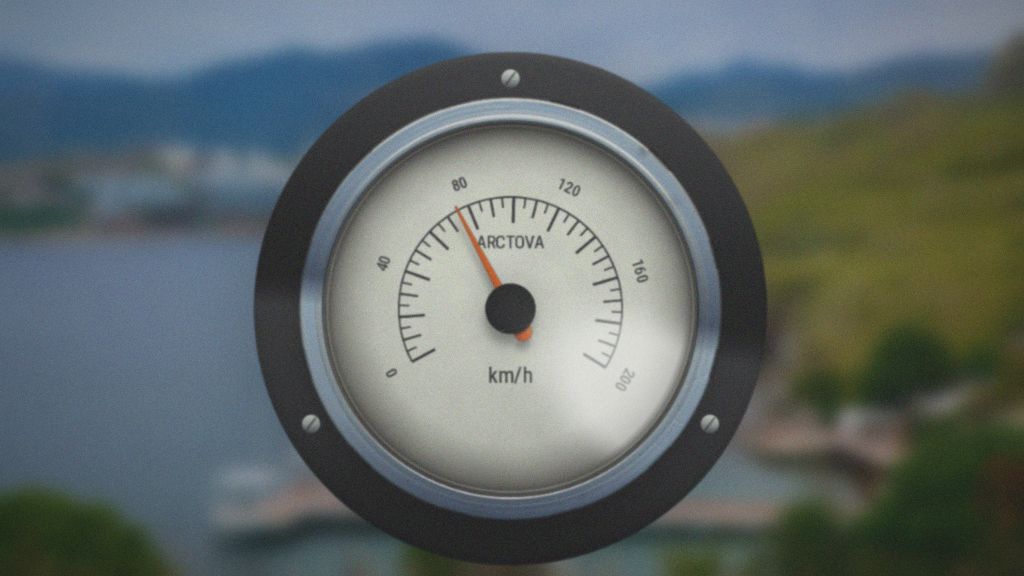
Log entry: {"value": 75, "unit": "km/h"}
